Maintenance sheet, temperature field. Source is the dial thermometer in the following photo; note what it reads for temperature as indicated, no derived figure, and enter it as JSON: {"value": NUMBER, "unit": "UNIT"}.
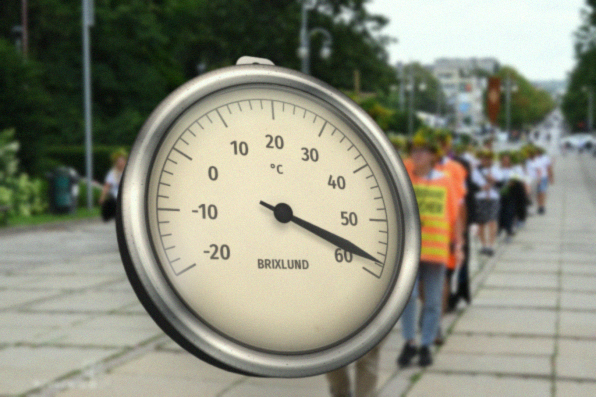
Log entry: {"value": 58, "unit": "°C"}
